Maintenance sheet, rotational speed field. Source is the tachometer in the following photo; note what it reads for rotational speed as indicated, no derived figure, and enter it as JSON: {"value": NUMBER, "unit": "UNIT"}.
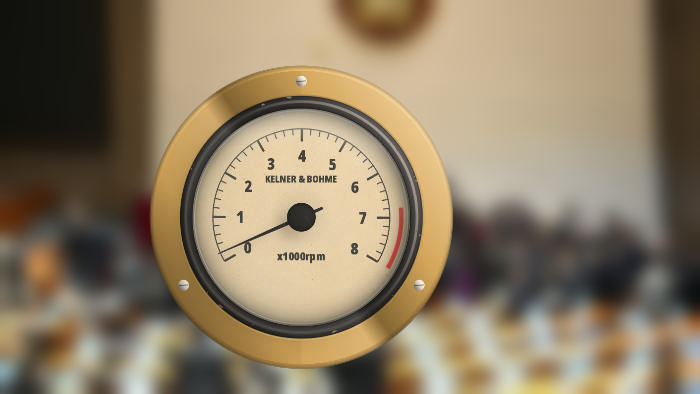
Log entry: {"value": 200, "unit": "rpm"}
